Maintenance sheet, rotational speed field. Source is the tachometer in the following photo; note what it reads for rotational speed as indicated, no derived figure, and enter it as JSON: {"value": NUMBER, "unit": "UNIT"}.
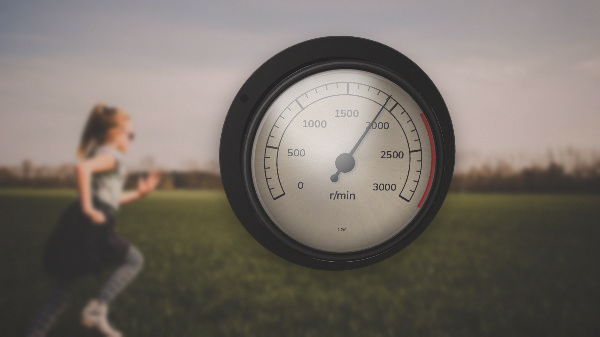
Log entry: {"value": 1900, "unit": "rpm"}
